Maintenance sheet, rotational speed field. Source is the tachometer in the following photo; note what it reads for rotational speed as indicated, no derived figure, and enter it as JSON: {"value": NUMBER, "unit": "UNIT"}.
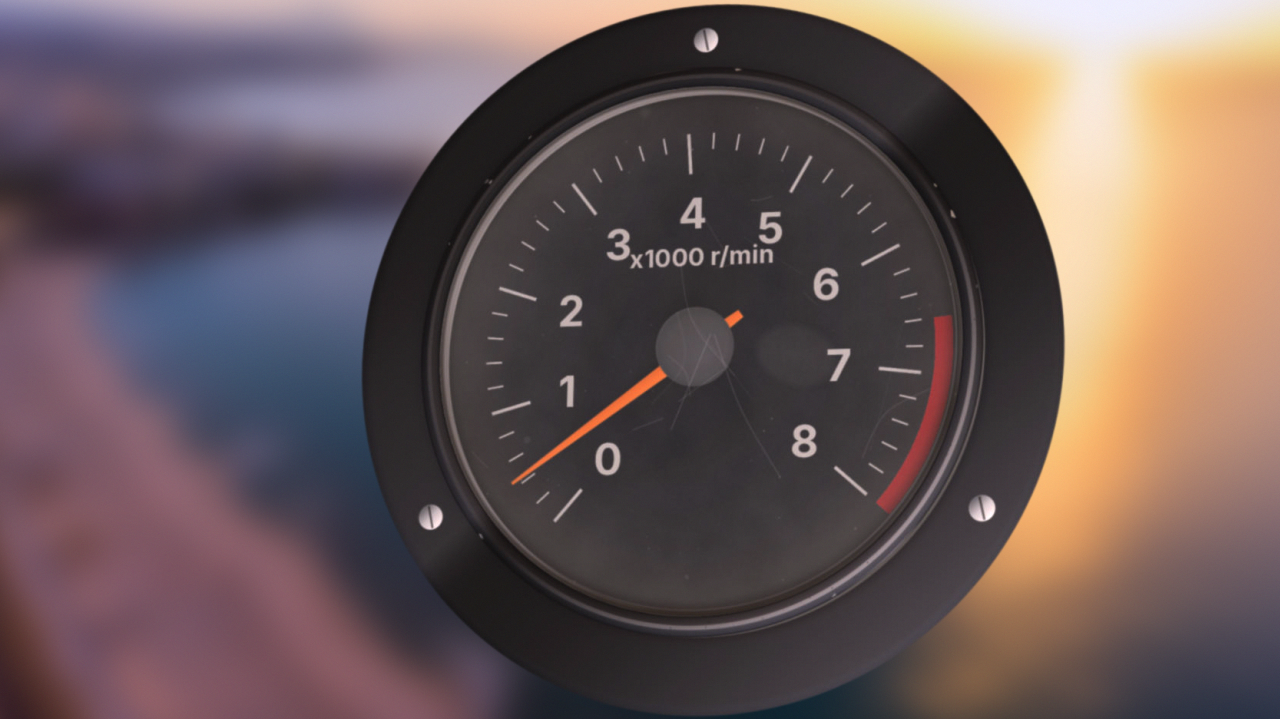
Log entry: {"value": 400, "unit": "rpm"}
